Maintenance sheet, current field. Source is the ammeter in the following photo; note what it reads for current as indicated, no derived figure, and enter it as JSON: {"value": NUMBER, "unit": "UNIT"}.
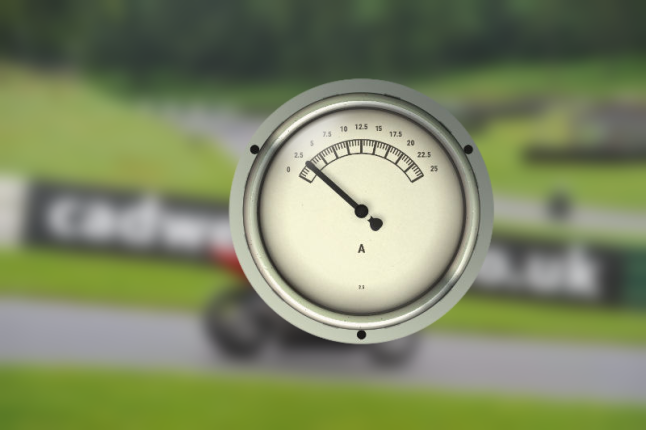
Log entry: {"value": 2.5, "unit": "A"}
